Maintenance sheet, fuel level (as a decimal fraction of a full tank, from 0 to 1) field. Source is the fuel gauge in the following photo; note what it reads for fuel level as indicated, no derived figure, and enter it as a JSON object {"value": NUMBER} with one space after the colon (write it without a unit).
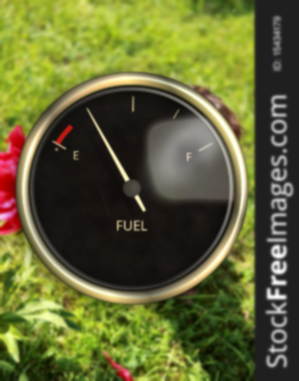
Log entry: {"value": 0.25}
